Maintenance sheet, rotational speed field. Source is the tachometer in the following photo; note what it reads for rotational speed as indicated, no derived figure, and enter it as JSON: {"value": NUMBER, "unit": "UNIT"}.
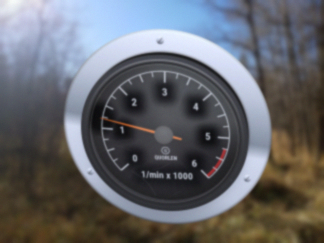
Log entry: {"value": 1250, "unit": "rpm"}
